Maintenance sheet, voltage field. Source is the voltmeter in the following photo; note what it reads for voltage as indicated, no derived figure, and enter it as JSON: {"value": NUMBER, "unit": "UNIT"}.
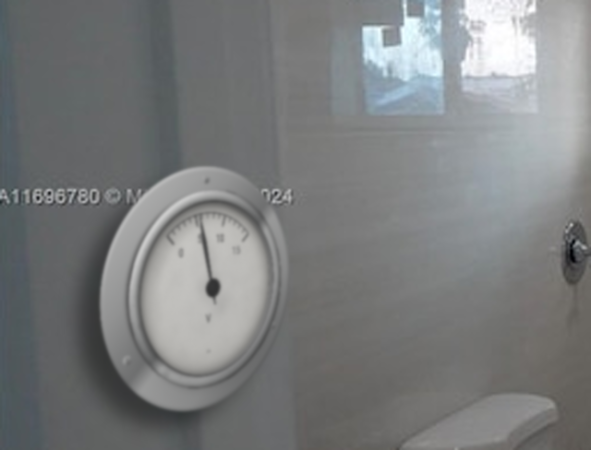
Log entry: {"value": 5, "unit": "V"}
